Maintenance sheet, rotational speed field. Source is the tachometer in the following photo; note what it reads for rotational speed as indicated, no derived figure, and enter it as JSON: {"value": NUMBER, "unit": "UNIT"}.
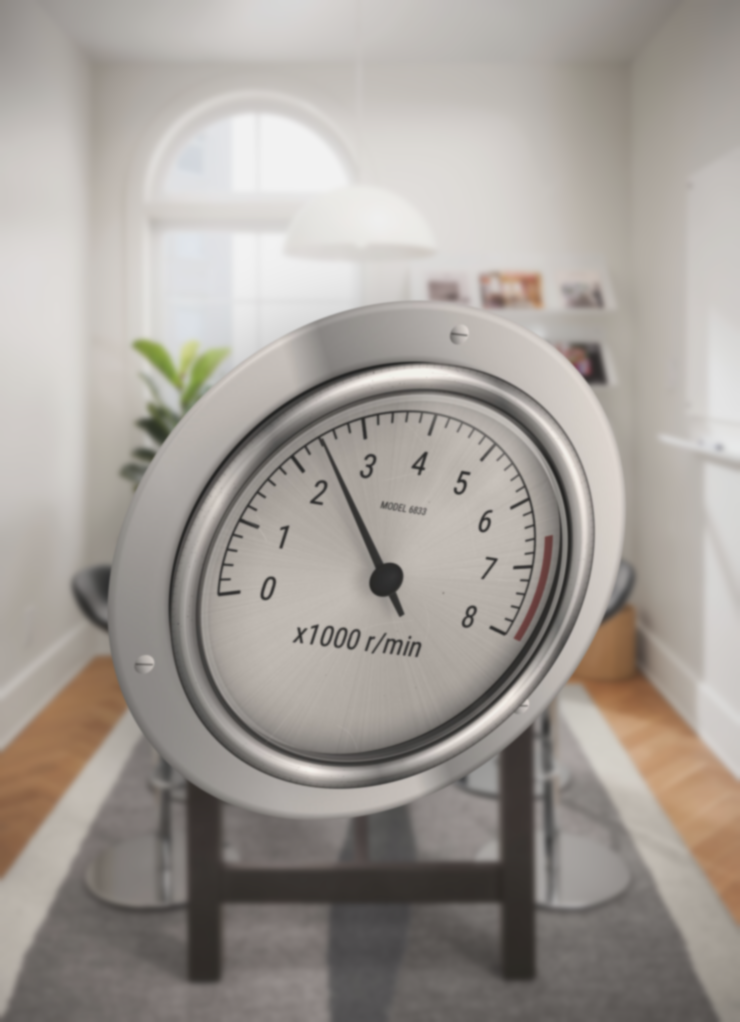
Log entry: {"value": 2400, "unit": "rpm"}
